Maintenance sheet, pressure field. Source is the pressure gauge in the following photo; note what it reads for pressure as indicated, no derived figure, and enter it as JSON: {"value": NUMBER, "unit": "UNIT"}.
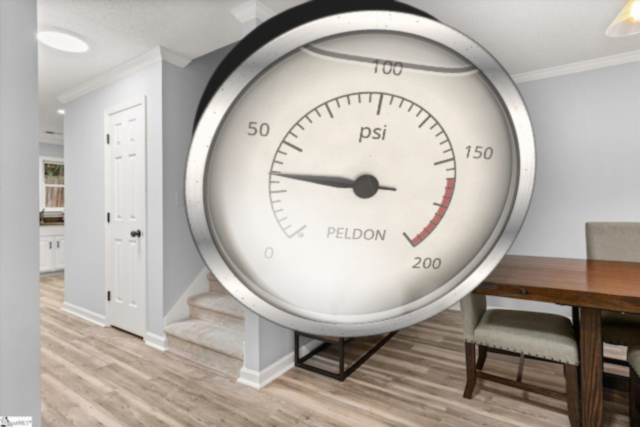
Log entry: {"value": 35, "unit": "psi"}
